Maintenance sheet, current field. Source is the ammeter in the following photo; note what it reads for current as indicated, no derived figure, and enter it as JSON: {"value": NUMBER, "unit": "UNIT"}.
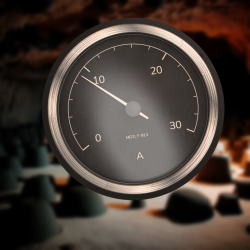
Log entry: {"value": 9, "unit": "A"}
